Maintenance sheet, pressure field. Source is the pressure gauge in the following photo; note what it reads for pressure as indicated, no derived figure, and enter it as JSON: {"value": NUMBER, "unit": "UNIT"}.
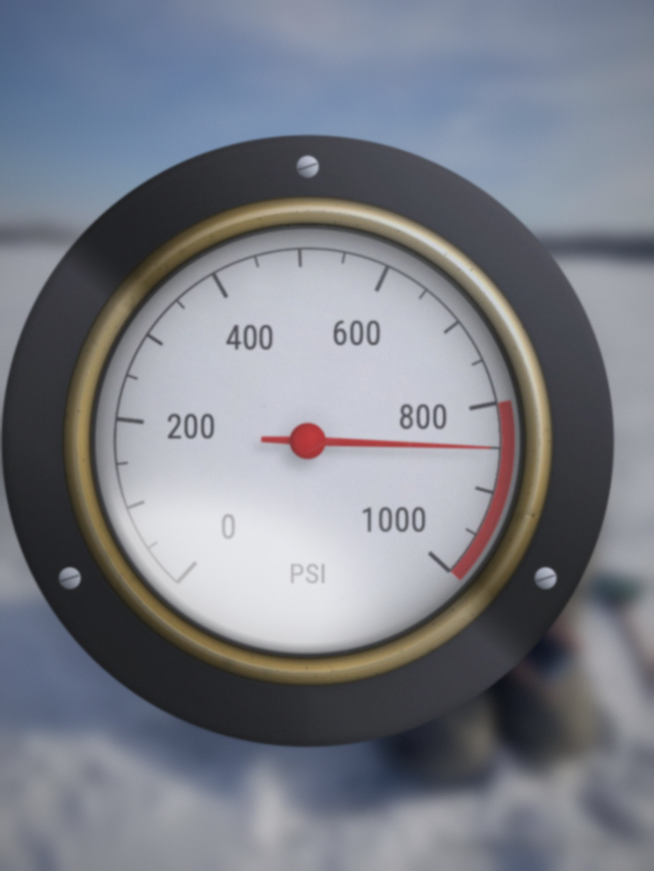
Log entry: {"value": 850, "unit": "psi"}
